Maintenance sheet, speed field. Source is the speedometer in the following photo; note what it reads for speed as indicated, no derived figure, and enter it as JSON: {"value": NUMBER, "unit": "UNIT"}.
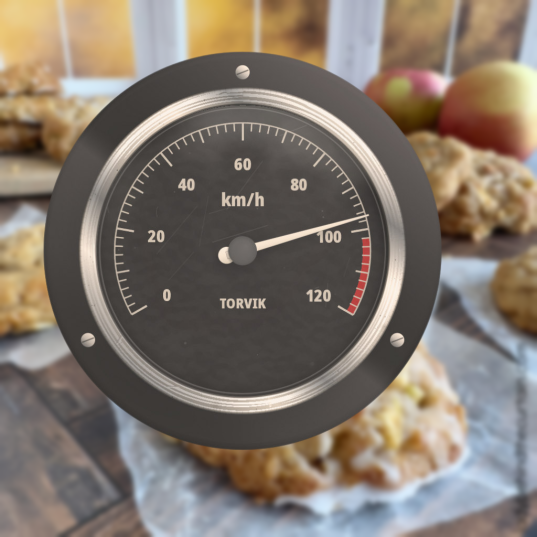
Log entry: {"value": 97, "unit": "km/h"}
